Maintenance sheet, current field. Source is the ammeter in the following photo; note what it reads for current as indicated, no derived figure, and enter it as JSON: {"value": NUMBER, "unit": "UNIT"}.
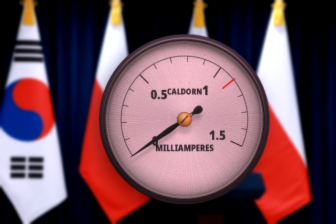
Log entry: {"value": 0, "unit": "mA"}
